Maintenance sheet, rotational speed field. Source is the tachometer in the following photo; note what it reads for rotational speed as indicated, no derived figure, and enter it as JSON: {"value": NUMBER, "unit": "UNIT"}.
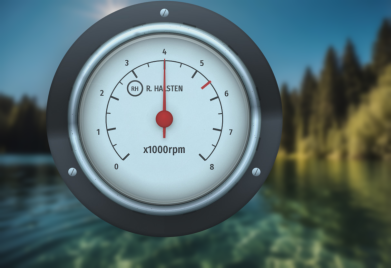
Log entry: {"value": 4000, "unit": "rpm"}
